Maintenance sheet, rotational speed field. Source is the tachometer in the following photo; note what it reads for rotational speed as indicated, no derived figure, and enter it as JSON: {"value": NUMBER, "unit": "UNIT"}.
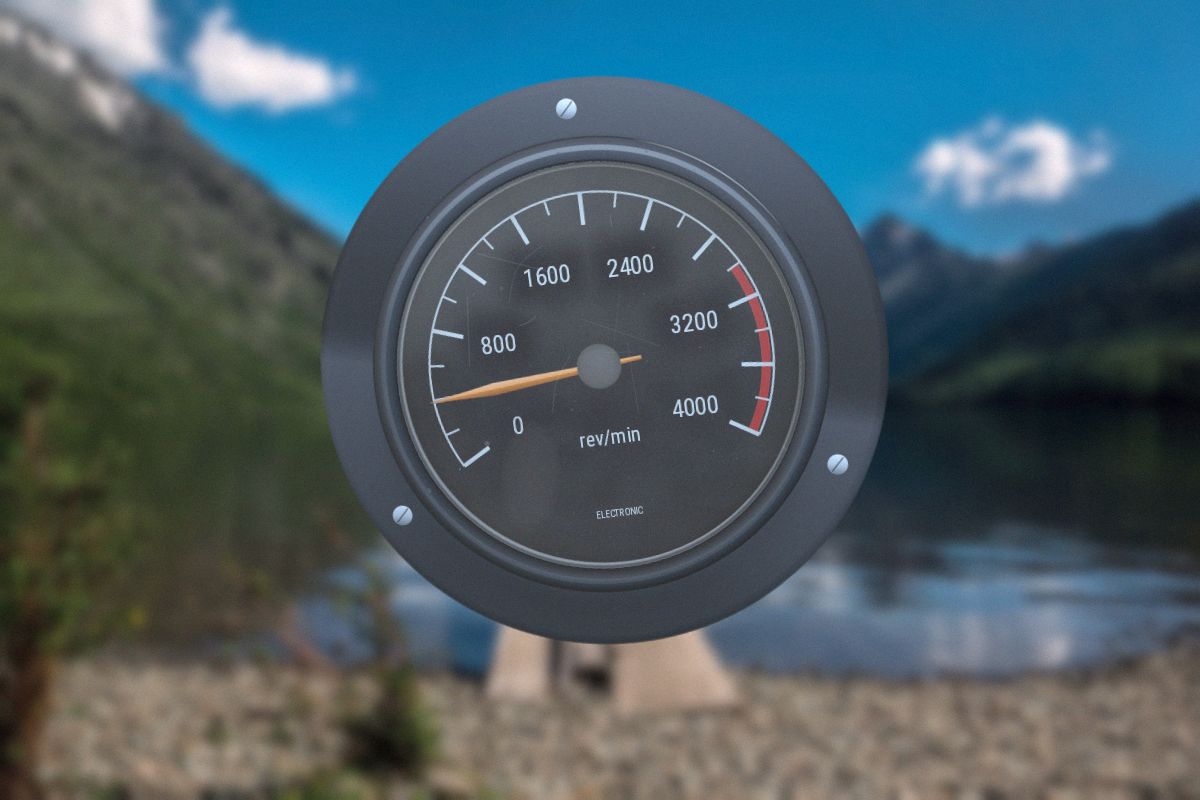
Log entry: {"value": 400, "unit": "rpm"}
